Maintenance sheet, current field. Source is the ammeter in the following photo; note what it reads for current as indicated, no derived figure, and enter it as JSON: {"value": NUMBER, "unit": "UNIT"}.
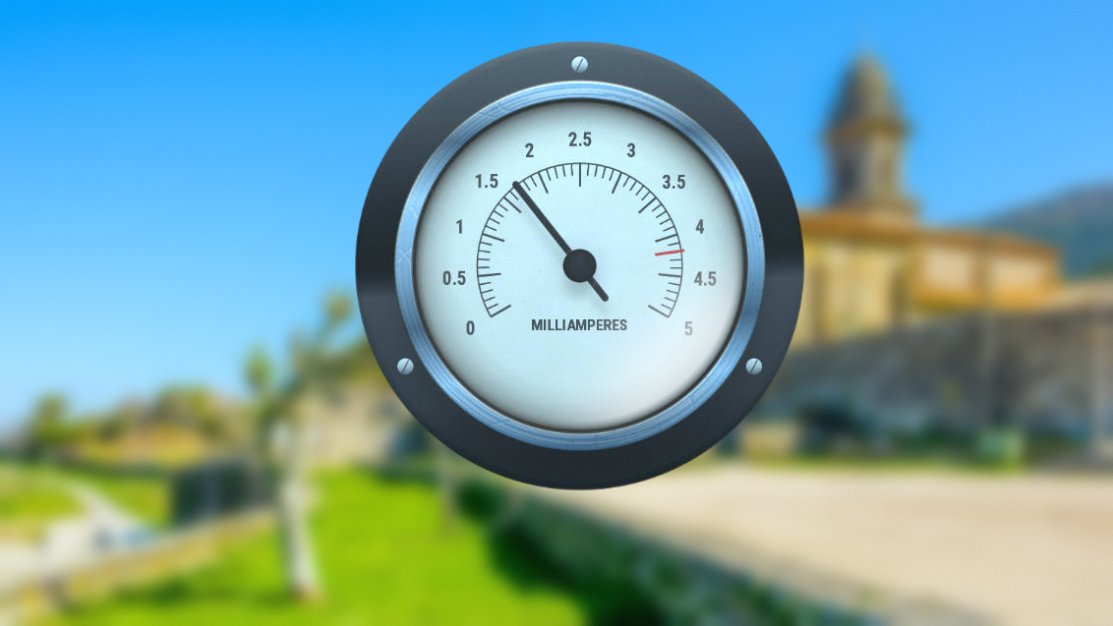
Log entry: {"value": 1.7, "unit": "mA"}
